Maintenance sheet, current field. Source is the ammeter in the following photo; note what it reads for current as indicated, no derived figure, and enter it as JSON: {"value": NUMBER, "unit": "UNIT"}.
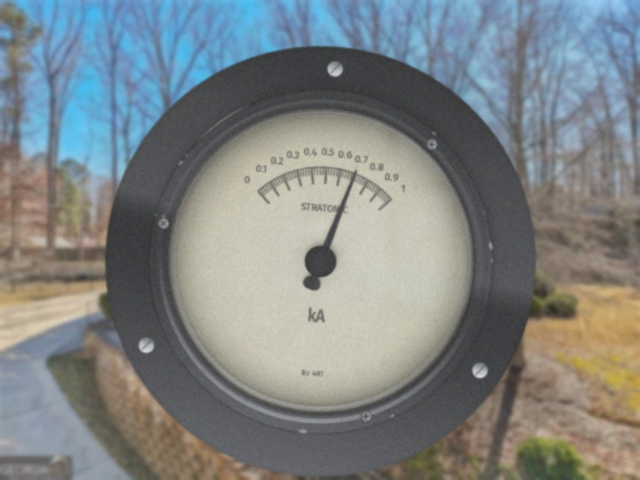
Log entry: {"value": 0.7, "unit": "kA"}
